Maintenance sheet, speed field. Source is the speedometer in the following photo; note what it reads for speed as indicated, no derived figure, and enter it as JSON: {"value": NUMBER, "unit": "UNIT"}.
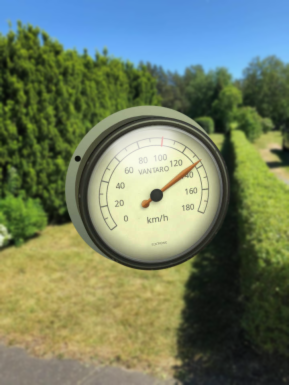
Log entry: {"value": 135, "unit": "km/h"}
